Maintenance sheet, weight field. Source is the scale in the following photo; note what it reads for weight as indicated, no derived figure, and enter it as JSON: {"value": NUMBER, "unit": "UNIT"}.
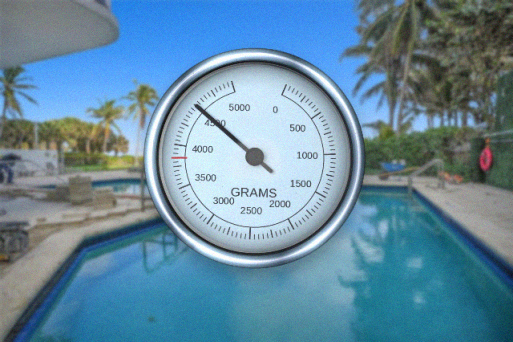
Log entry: {"value": 4500, "unit": "g"}
